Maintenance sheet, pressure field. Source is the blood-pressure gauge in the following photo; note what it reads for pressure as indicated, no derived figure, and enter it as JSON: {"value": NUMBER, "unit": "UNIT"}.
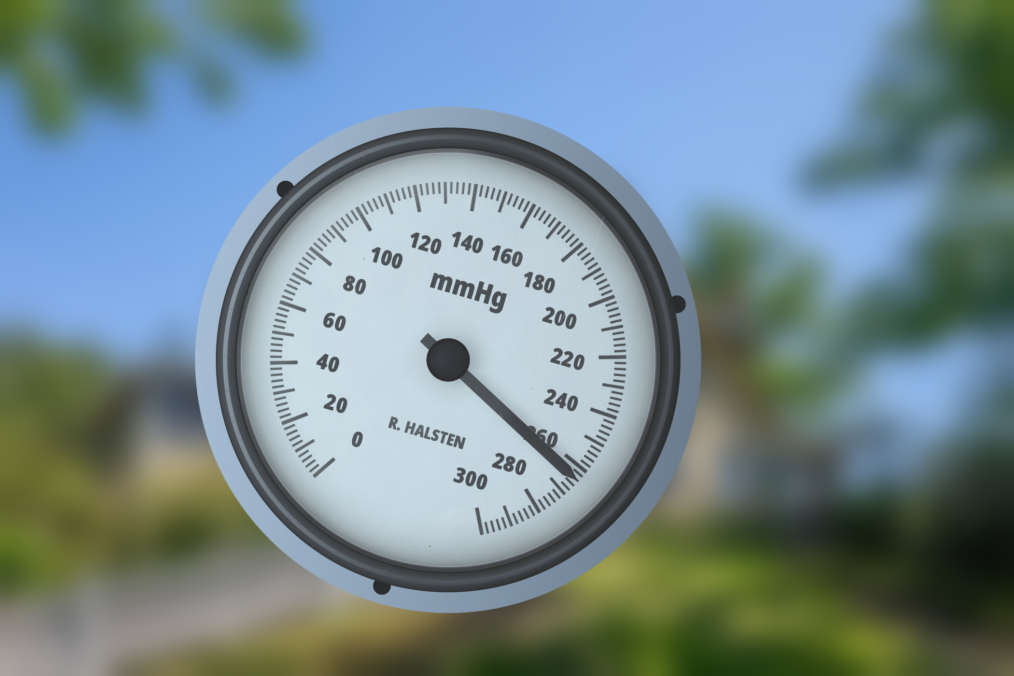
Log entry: {"value": 264, "unit": "mmHg"}
